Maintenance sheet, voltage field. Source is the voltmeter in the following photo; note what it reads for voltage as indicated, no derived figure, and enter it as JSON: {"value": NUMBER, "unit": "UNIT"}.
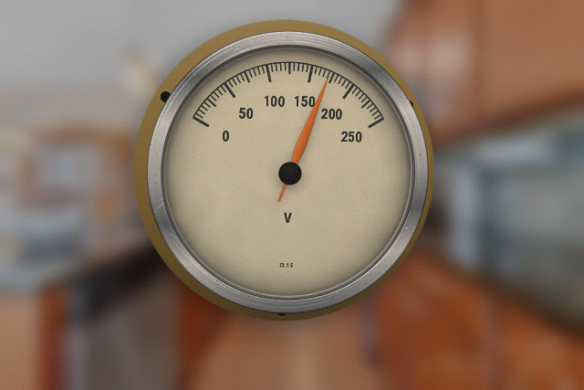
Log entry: {"value": 170, "unit": "V"}
